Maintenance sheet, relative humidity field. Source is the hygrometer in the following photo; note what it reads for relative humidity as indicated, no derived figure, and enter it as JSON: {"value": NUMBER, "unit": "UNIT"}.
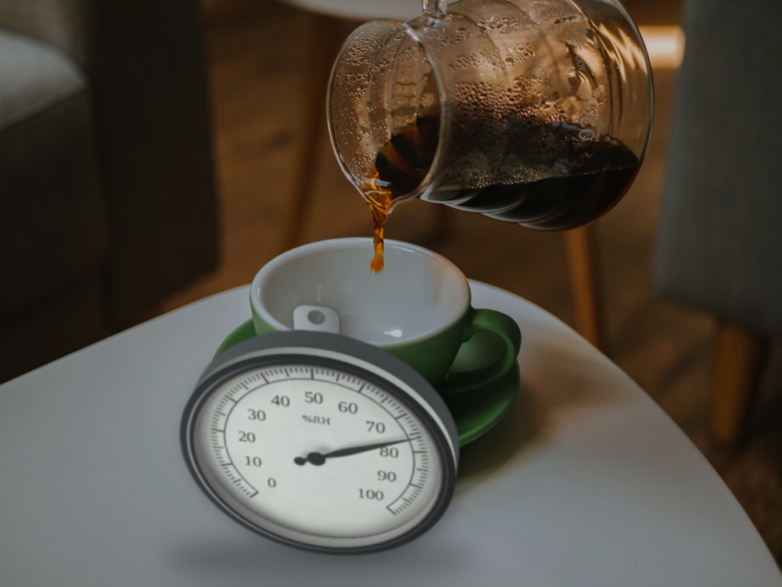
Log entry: {"value": 75, "unit": "%"}
